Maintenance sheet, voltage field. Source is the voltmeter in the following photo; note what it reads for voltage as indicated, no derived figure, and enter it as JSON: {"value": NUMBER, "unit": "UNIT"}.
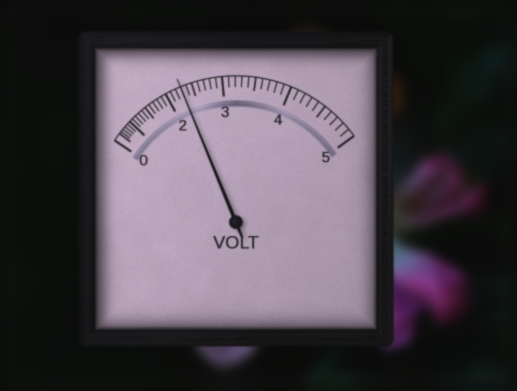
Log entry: {"value": 2.3, "unit": "V"}
